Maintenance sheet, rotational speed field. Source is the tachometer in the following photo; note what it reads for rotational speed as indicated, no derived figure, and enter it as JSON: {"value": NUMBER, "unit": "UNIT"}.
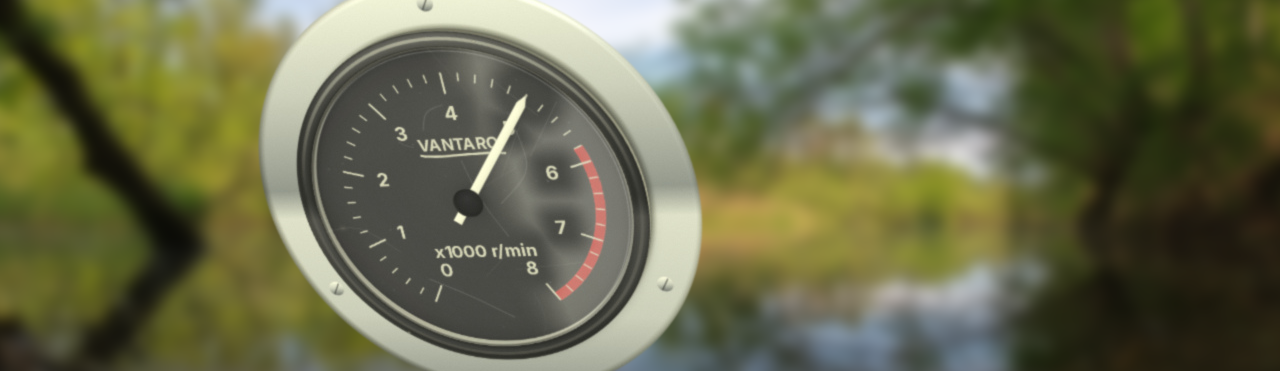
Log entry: {"value": 5000, "unit": "rpm"}
